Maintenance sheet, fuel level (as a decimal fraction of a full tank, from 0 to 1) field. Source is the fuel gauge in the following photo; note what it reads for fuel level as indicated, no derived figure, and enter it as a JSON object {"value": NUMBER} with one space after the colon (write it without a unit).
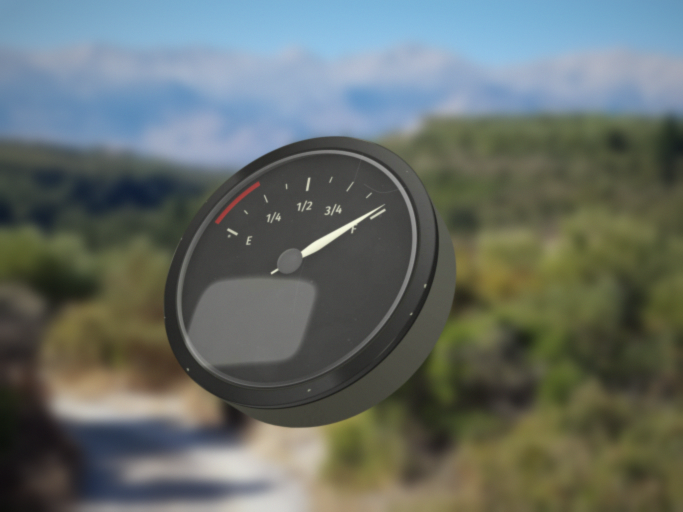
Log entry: {"value": 1}
